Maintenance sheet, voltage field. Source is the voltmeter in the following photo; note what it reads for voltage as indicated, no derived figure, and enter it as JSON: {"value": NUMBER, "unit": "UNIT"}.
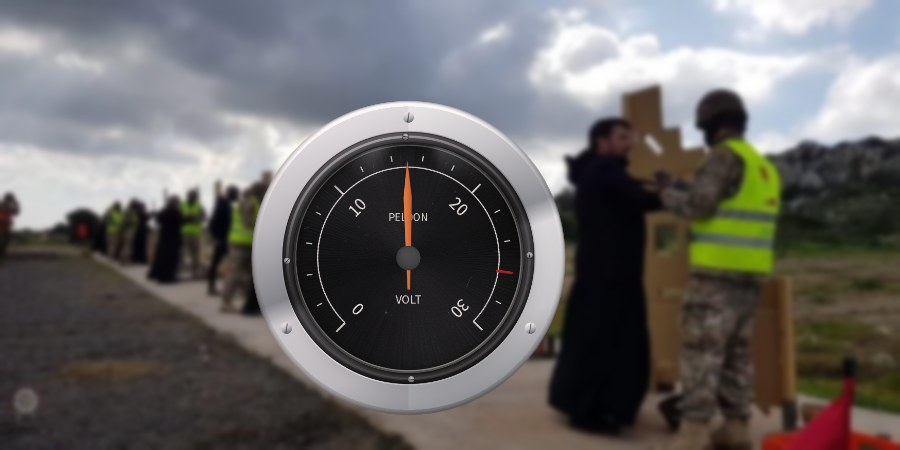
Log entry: {"value": 15, "unit": "V"}
